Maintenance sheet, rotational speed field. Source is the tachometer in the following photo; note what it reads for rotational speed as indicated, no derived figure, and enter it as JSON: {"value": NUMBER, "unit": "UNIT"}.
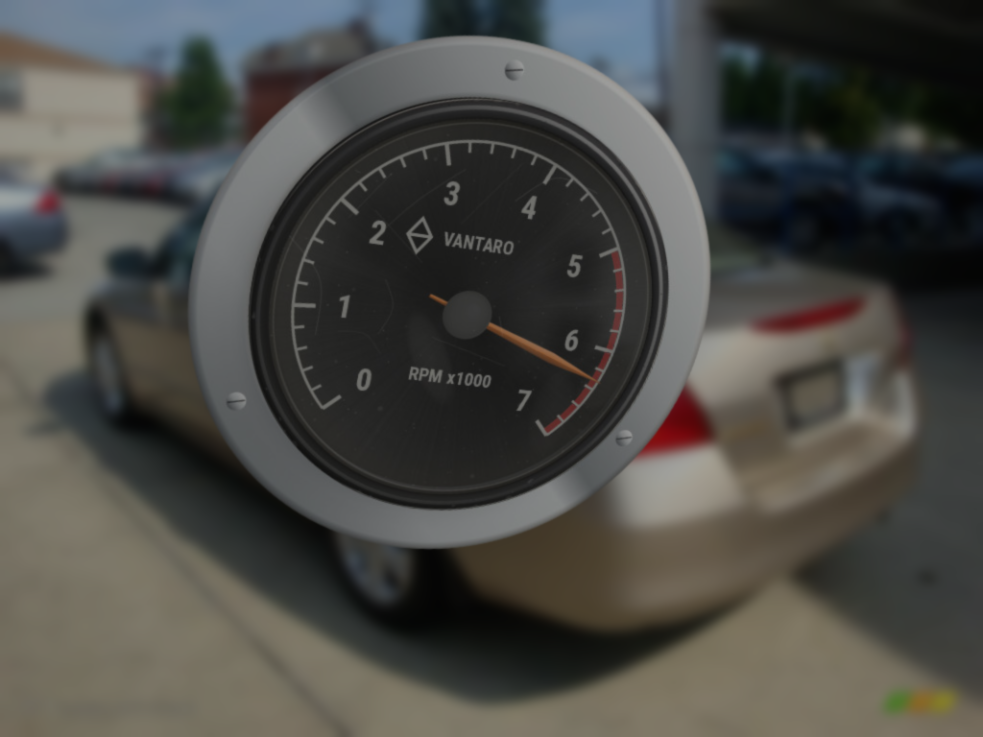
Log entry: {"value": 6300, "unit": "rpm"}
